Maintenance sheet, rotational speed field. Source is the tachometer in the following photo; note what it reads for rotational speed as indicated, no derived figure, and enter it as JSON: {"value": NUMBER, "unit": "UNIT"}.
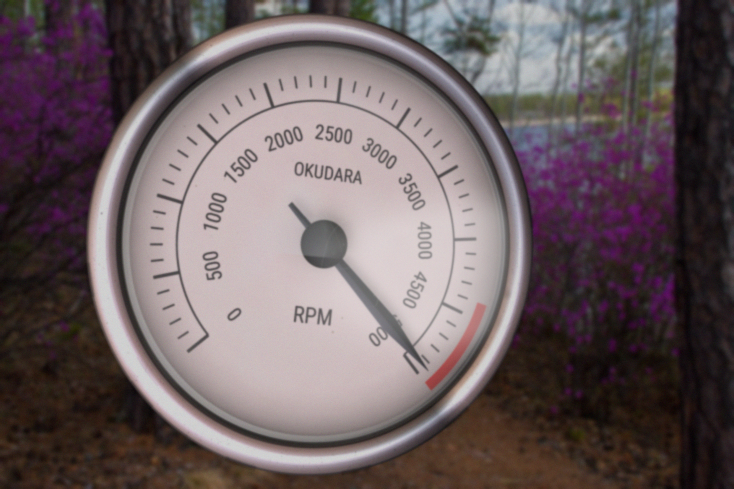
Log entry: {"value": 4950, "unit": "rpm"}
